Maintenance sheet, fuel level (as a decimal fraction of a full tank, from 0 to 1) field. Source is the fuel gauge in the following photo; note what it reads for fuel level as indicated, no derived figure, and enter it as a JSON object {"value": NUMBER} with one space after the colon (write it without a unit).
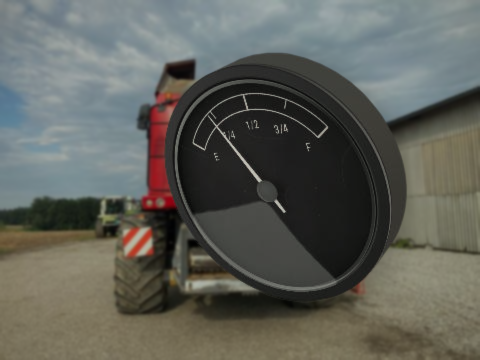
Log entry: {"value": 0.25}
